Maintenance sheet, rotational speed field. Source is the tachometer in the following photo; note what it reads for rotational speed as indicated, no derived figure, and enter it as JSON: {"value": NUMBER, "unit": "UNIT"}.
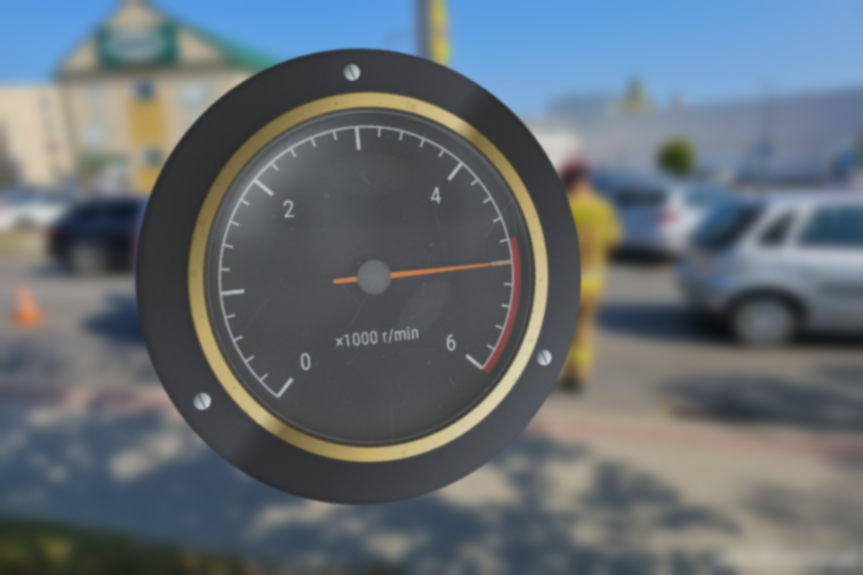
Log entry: {"value": 5000, "unit": "rpm"}
